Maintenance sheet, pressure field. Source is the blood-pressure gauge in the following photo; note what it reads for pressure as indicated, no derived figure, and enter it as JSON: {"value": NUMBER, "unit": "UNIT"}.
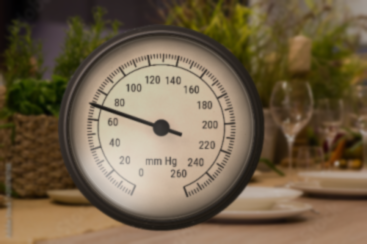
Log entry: {"value": 70, "unit": "mmHg"}
